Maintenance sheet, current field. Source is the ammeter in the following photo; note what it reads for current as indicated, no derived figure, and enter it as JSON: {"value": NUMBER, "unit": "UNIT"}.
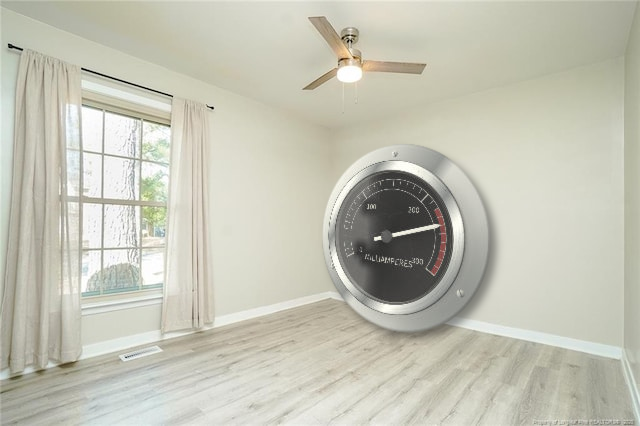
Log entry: {"value": 240, "unit": "mA"}
